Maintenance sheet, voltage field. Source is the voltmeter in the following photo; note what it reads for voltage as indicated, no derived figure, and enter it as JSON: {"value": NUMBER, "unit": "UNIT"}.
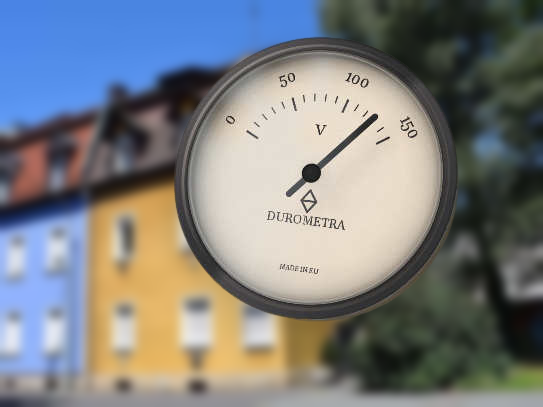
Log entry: {"value": 130, "unit": "V"}
